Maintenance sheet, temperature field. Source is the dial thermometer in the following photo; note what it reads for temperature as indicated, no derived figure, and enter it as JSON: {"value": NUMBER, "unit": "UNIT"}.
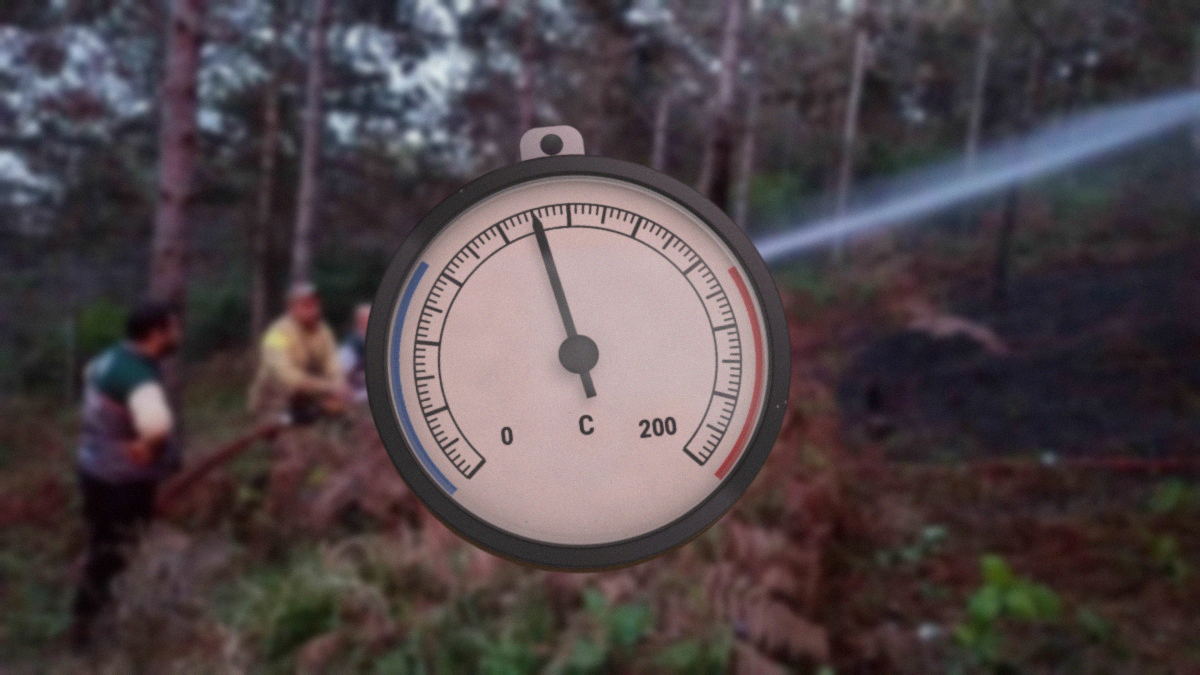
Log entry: {"value": 90, "unit": "°C"}
